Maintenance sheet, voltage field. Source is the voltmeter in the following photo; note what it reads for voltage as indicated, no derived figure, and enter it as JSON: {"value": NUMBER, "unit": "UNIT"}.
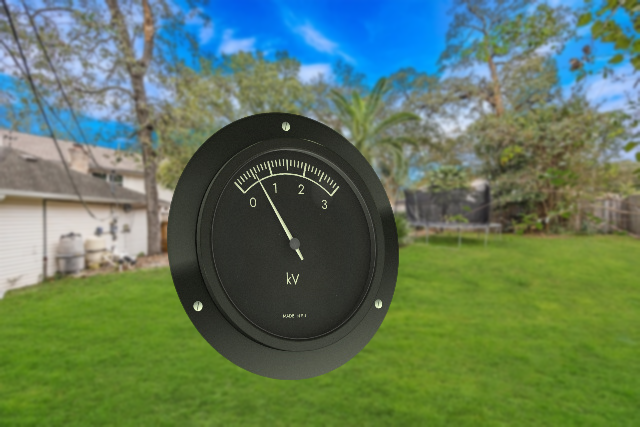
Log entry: {"value": 0.5, "unit": "kV"}
